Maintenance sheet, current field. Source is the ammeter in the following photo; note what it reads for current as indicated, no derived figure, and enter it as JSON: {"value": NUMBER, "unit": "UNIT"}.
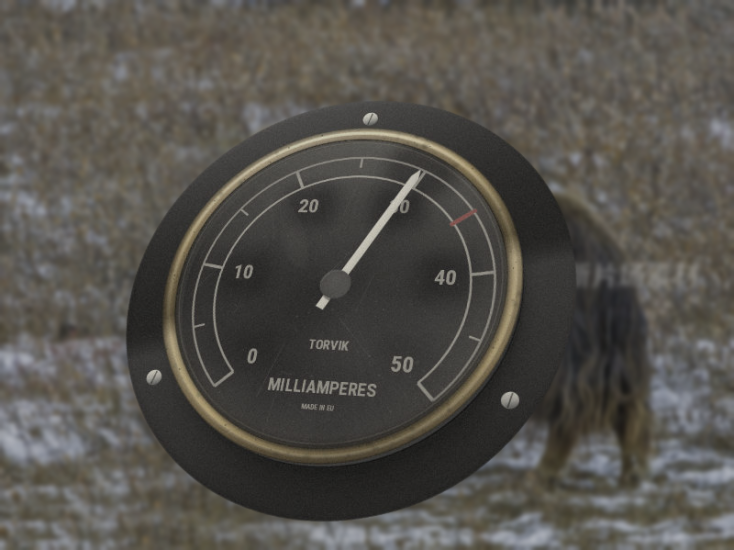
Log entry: {"value": 30, "unit": "mA"}
